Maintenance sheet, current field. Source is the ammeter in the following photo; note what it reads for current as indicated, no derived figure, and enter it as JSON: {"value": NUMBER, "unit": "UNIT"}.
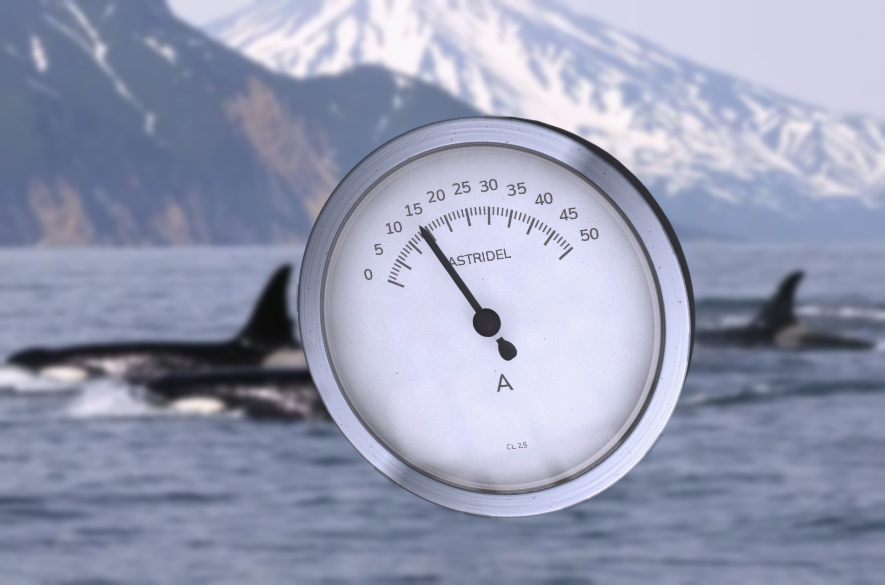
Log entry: {"value": 15, "unit": "A"}
